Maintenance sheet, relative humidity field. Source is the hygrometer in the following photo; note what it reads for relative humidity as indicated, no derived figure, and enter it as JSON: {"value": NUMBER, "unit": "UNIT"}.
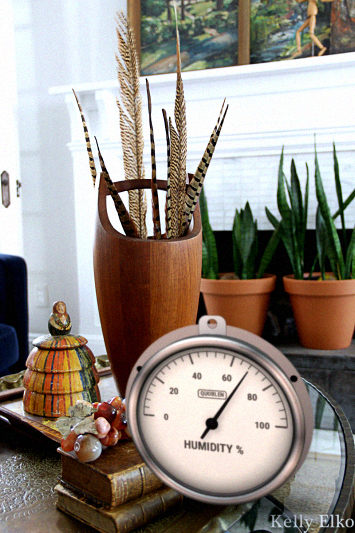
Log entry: {"value": 68, "unit": "%"}
